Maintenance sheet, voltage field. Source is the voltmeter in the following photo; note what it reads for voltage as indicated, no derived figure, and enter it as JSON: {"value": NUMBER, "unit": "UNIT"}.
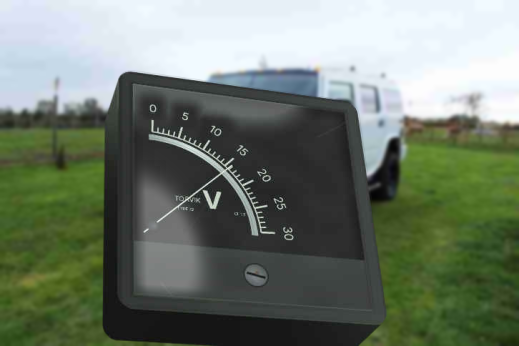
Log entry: {"value": 16, "unit": "V"}
